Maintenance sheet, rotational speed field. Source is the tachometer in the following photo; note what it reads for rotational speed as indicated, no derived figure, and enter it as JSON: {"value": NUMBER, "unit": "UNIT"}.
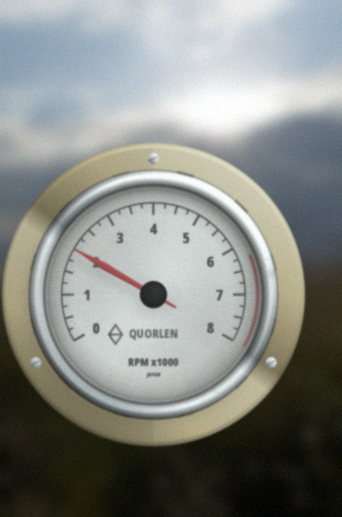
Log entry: {"value": 2000, "unit": "rpm"}
